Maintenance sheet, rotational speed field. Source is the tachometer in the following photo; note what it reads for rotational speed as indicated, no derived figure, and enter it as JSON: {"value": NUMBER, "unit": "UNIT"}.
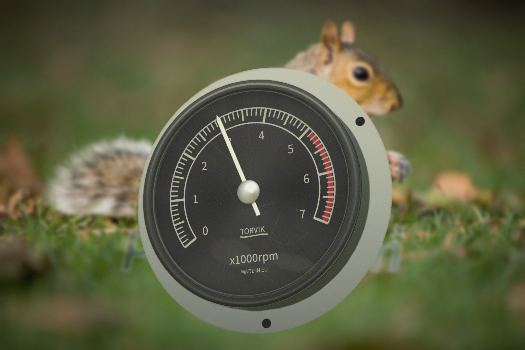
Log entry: {"value": 3000, "unit": "rpm"}
